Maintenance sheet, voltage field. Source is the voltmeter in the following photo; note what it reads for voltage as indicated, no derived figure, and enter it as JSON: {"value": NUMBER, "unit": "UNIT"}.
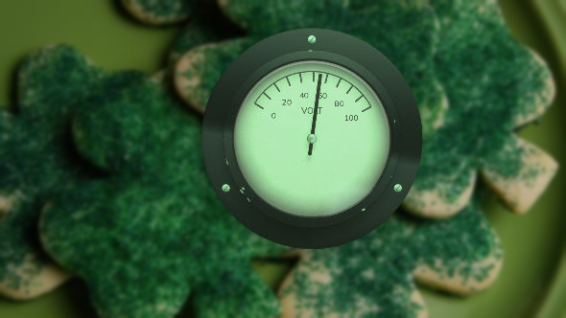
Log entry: {"value": 55, "unit": "V"}
